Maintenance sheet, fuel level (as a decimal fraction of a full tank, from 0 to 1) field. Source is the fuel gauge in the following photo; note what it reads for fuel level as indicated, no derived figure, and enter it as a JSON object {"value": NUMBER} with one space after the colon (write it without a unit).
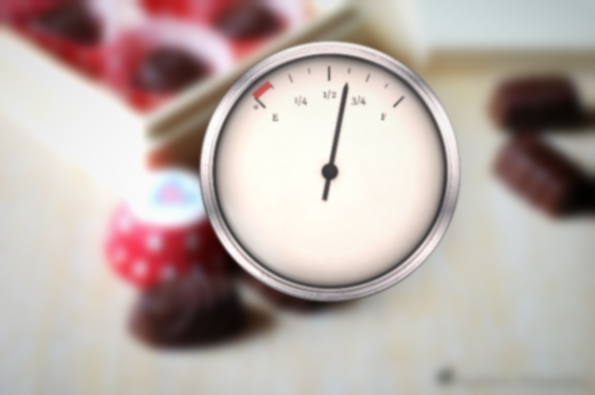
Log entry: {"value": 0.625}
